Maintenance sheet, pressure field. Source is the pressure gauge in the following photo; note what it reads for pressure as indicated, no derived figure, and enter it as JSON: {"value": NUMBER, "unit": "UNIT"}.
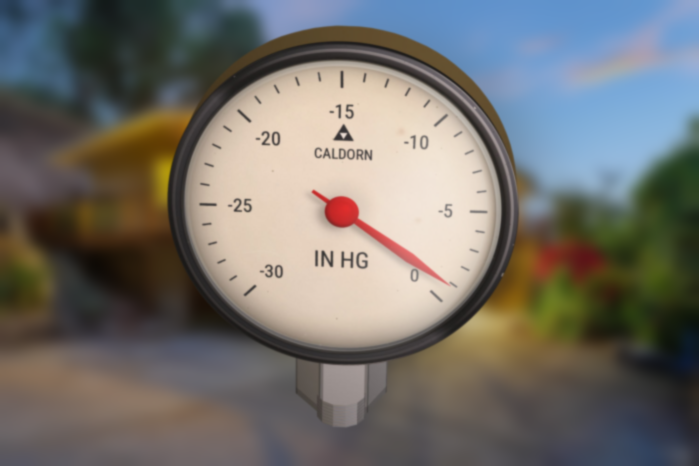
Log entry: {"value": -1, "unit": "inHg"}
